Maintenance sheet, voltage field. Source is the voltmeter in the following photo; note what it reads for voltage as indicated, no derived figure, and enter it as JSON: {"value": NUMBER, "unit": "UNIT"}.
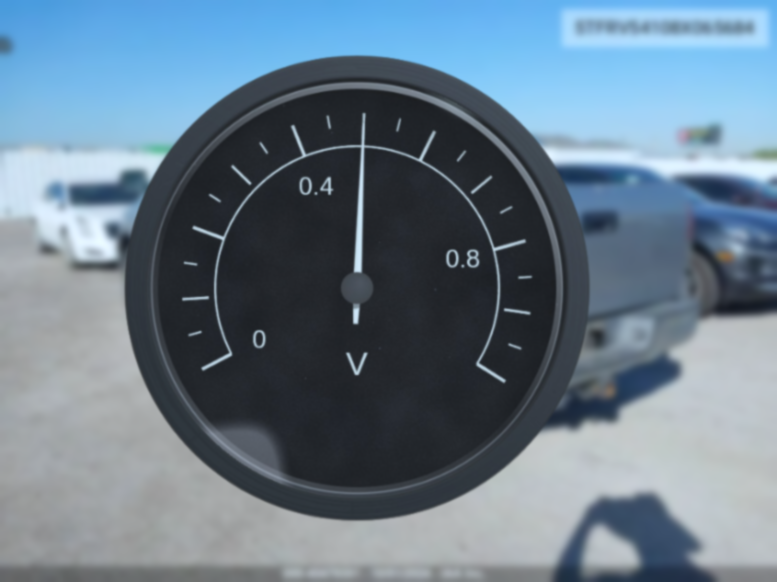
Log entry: {"value": 0.5, "unit": "V"}
